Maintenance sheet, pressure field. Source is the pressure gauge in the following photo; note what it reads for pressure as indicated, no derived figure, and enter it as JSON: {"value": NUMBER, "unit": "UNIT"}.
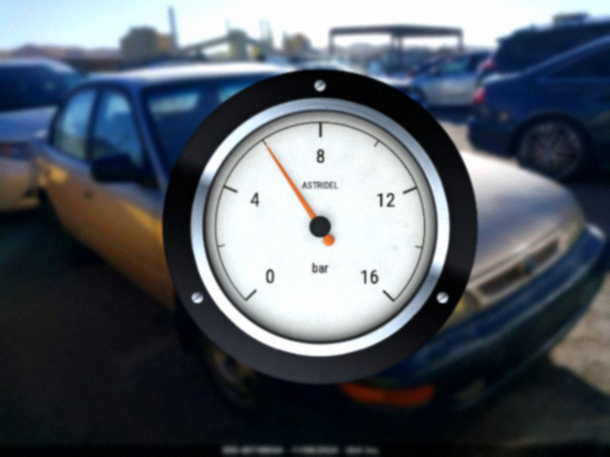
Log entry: {"value": 6, "unit": "bar"}
